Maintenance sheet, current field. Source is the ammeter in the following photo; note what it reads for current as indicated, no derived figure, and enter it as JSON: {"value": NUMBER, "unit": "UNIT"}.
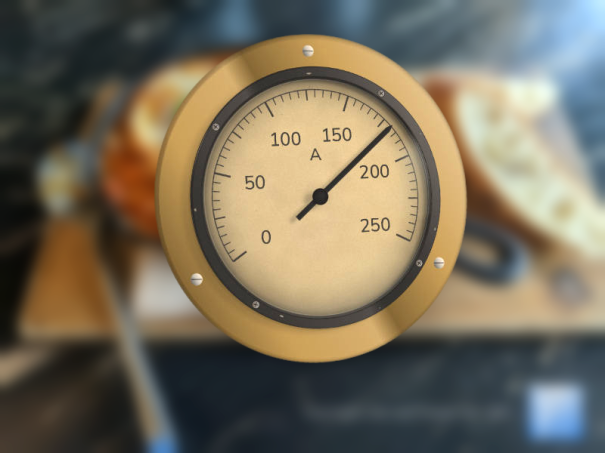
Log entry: {"value": 180, "unit": "A"}
